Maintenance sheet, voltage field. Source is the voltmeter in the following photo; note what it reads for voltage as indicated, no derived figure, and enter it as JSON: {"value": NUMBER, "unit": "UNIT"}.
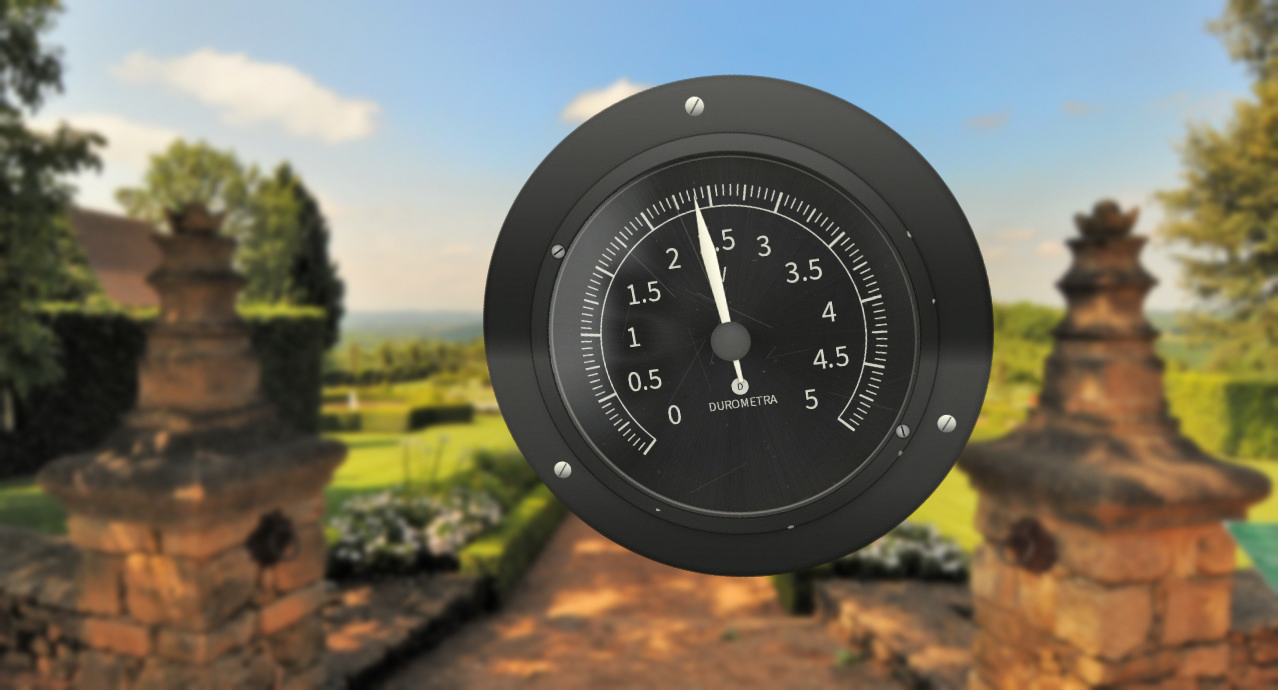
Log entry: {"value": 2.4, "unit": "V"}
